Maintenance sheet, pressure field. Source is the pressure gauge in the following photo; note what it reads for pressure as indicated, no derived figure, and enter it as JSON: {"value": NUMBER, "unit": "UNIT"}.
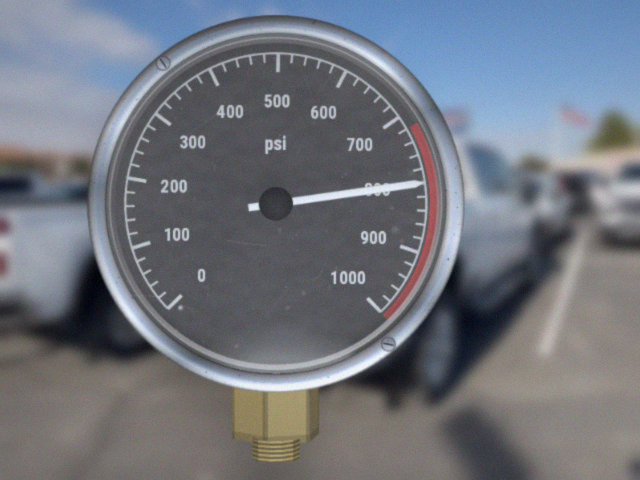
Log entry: {"value": 800, "unit": "psi"}
